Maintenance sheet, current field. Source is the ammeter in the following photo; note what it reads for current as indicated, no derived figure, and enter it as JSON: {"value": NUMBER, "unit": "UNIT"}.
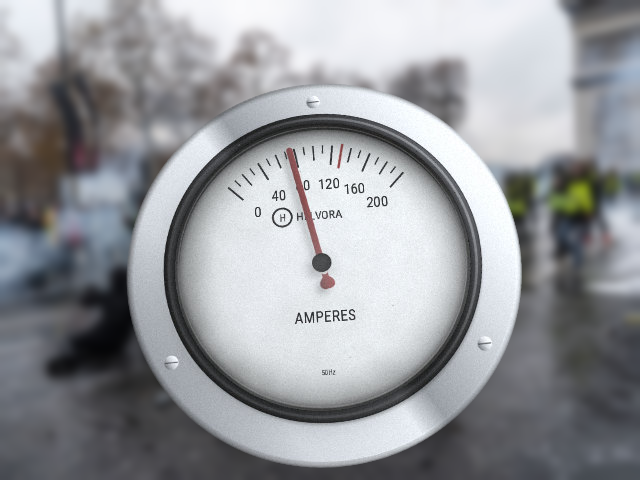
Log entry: {"value": 75, "unit": "A"}
